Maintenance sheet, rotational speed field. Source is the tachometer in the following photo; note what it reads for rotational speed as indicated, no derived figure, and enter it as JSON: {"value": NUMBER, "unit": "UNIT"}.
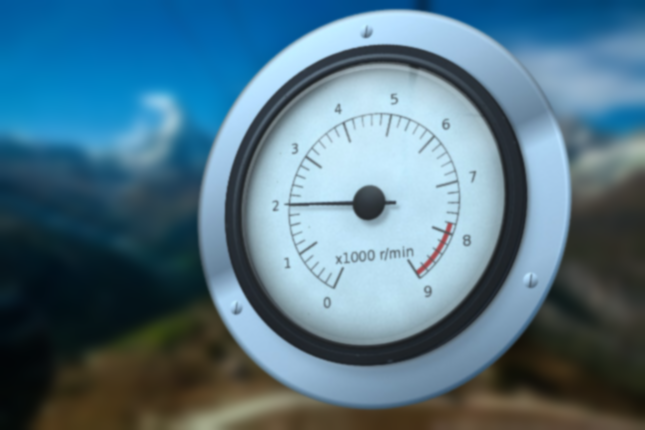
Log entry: {"value": 2000, "unit": "rpm"}
